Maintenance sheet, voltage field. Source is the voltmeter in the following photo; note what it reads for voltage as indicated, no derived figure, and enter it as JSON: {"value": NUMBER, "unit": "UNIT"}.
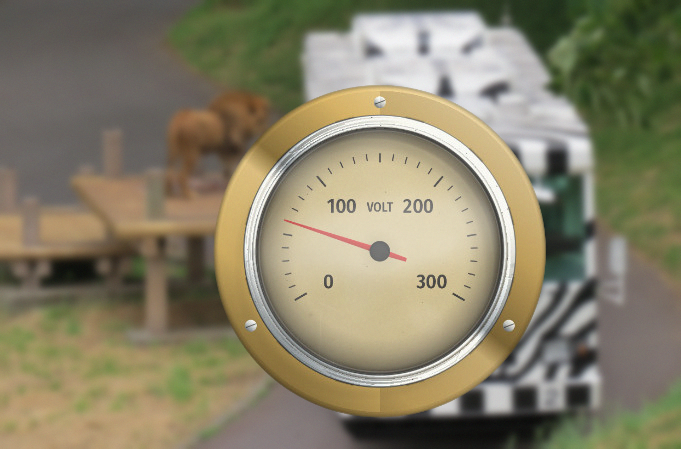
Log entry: {"value": 60, "unit": "V"}
